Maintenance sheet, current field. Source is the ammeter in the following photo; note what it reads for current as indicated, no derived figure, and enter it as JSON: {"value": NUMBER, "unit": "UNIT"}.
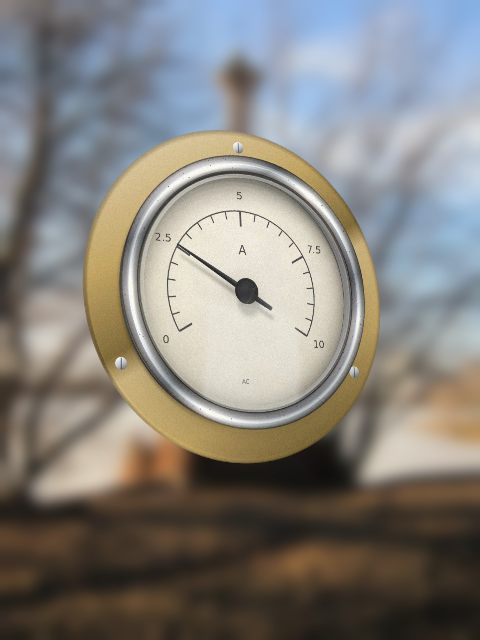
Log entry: {"value": 2.5, "unit": "A"}
